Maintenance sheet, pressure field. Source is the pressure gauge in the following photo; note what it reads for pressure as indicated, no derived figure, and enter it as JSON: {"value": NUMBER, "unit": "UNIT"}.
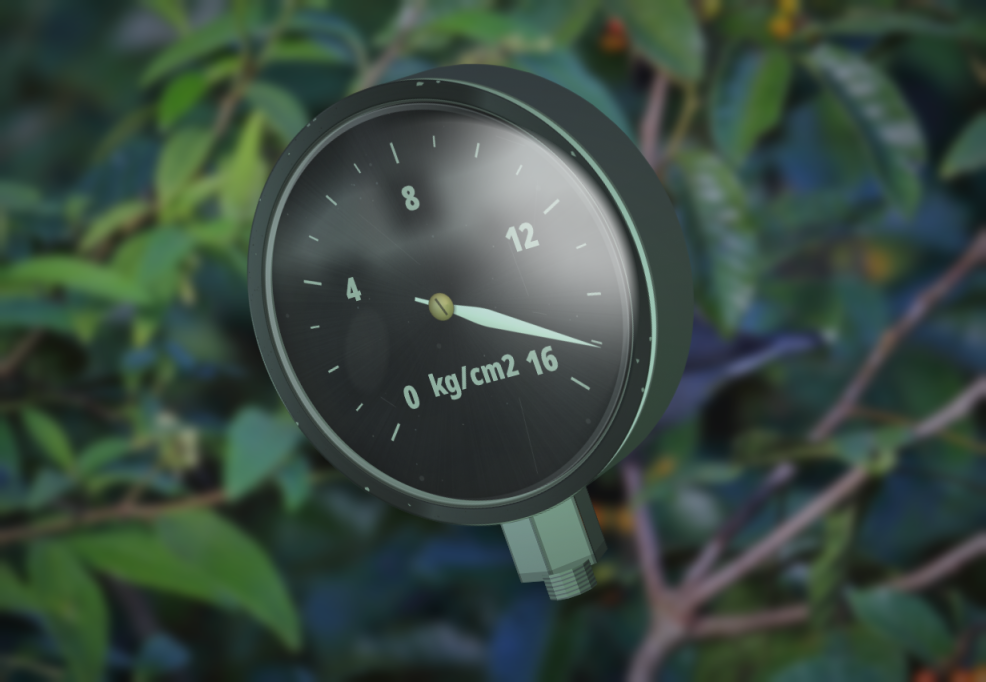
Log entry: {"value": 15, "unit": "kg/cm²"}
